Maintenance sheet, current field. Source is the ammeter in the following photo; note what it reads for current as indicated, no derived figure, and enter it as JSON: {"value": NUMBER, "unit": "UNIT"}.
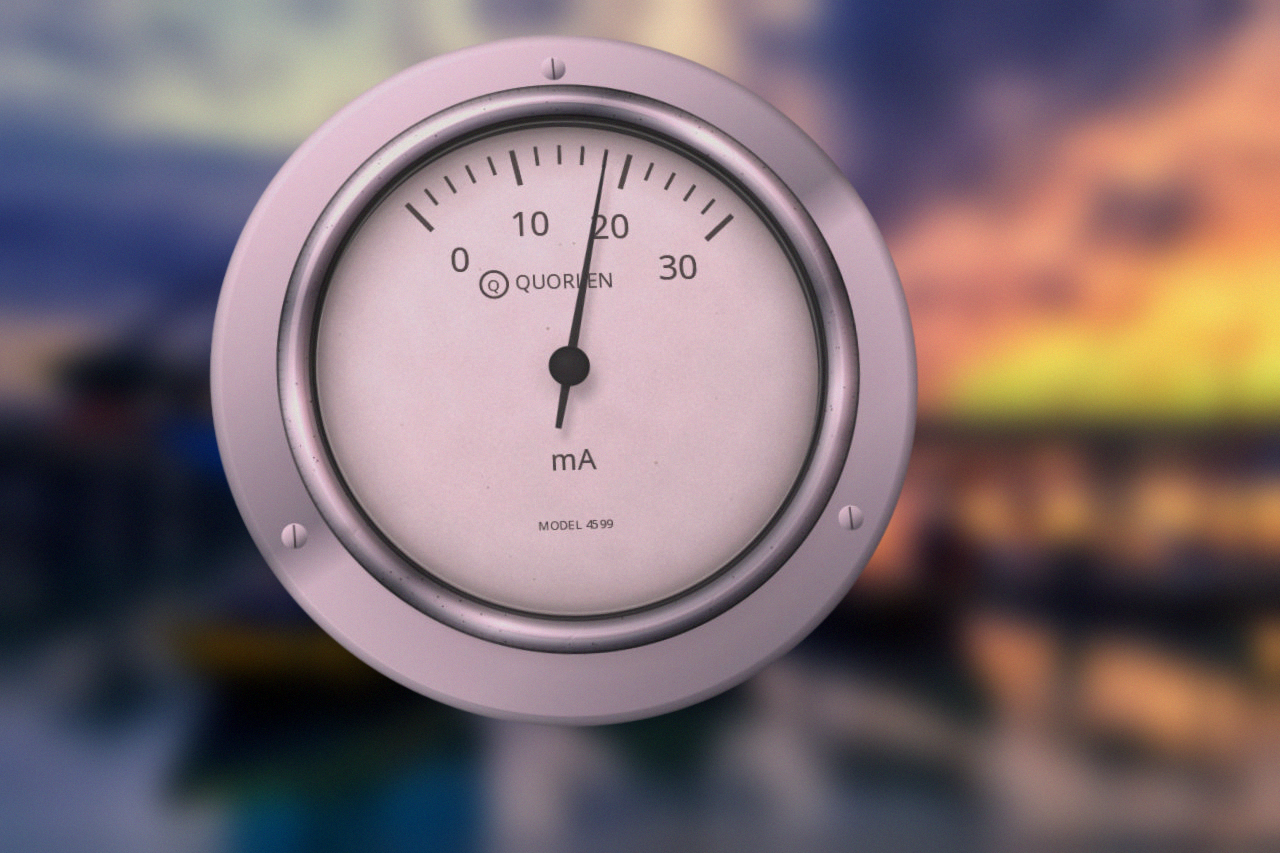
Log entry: {"value": 18, "unit": "mA"}
